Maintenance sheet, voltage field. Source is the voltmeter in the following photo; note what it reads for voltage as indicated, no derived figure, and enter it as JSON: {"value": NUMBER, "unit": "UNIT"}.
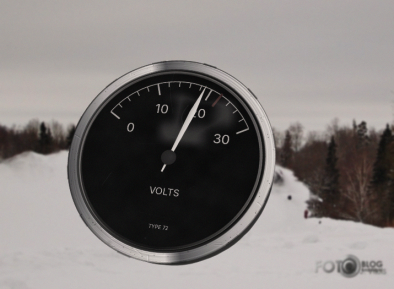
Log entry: {"value": 19, "unit": "V"}
